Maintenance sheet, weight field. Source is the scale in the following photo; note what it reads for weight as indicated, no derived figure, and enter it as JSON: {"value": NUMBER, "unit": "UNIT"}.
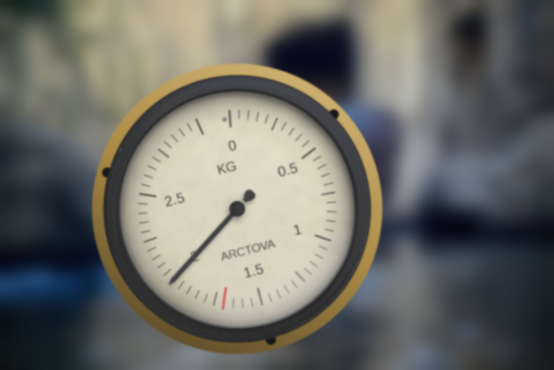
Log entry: {"value": 2, "unit": "kg"}
